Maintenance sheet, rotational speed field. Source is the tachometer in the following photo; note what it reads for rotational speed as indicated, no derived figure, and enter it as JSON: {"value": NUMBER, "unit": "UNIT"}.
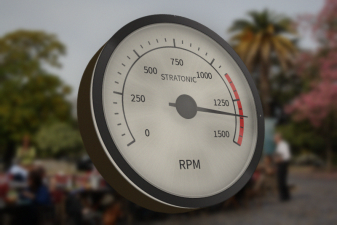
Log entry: {"value": 1350, "unit": "rpm"}
